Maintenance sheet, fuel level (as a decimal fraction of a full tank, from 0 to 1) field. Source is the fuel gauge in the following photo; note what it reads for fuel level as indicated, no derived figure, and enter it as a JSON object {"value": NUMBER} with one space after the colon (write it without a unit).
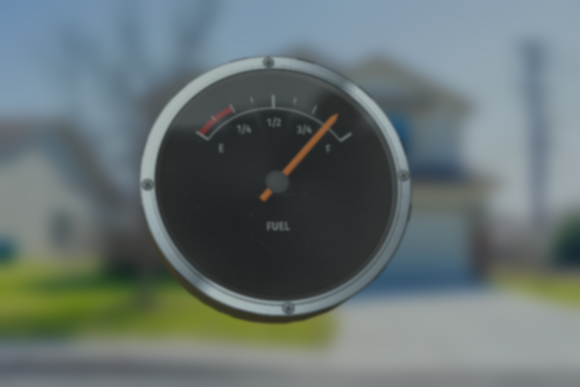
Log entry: {"value": 0.875}
